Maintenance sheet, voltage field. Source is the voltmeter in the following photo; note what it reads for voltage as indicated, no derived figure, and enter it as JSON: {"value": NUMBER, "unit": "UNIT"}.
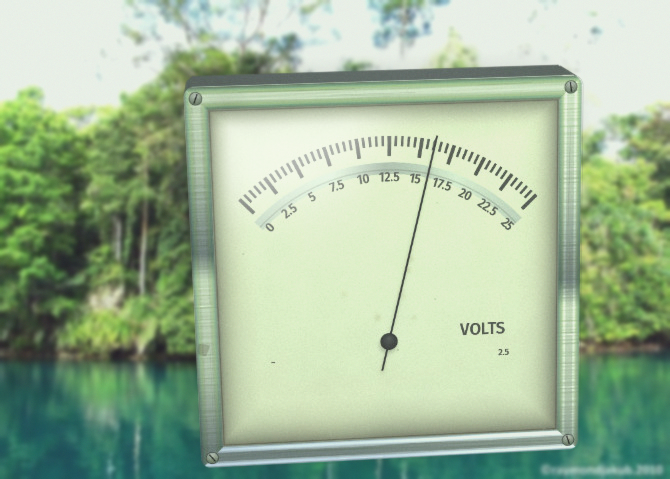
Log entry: {"value": 16, "unit": "V"}
